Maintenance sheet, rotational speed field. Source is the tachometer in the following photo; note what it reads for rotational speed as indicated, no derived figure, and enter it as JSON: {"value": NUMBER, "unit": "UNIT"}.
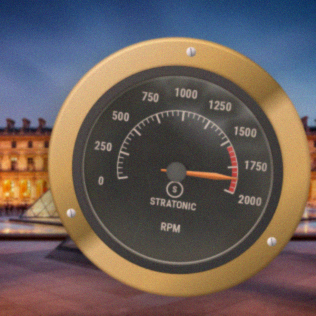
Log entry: {"value": 1850, "unit": "rpm"}
